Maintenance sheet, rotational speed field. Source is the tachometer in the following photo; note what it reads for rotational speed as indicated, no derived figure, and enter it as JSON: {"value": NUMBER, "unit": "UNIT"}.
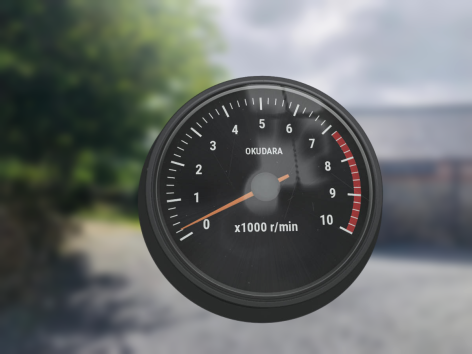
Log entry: {"value": 200, "unit": "rpm"}
